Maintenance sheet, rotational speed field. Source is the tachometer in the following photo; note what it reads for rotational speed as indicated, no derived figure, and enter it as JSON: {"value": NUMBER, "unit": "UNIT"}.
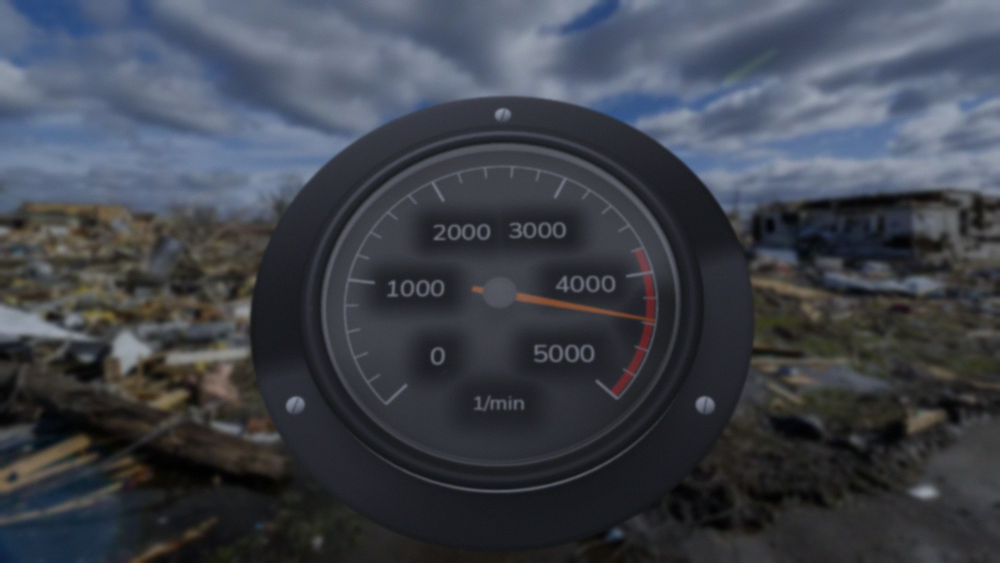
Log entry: {"value": 4400, "unit": "rpm"}
